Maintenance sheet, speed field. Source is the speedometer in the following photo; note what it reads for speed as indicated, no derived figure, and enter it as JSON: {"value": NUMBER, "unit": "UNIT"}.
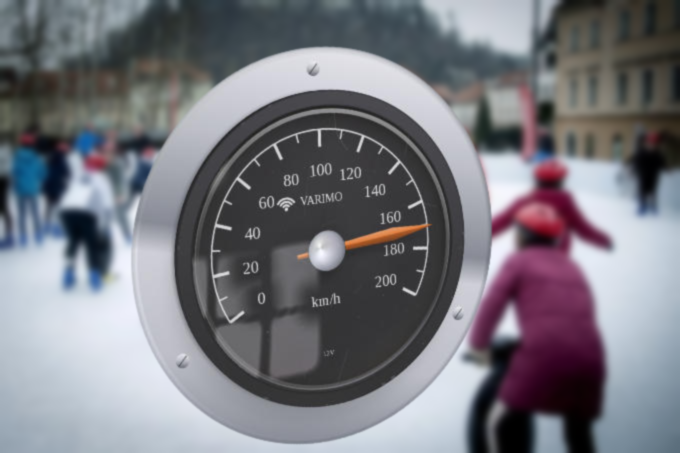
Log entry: {"value": 170, "unit": "km/h"}
